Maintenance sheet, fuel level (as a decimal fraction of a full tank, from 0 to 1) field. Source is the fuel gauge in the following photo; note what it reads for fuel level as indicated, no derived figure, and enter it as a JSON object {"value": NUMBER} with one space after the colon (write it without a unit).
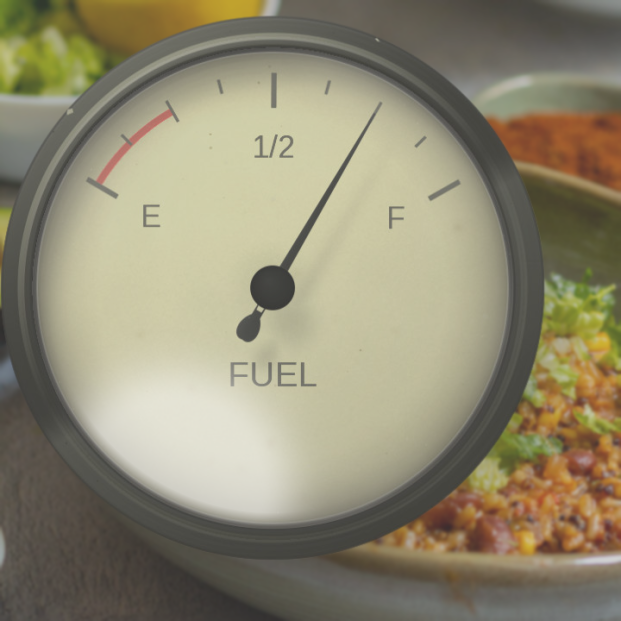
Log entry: {"value": 0.75}
